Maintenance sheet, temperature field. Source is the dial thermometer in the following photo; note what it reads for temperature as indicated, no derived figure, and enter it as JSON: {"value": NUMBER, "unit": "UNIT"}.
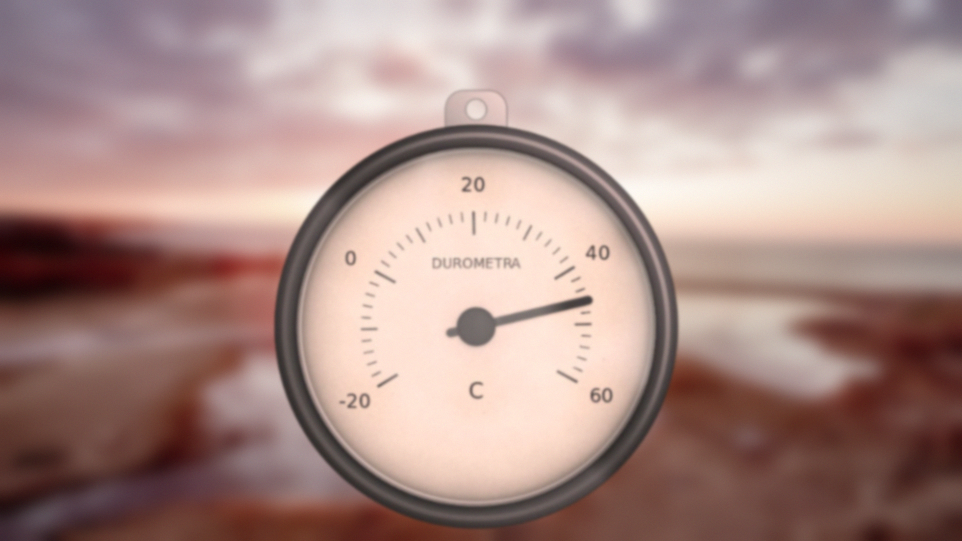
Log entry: {"value": 46, "unit": "°C"}
